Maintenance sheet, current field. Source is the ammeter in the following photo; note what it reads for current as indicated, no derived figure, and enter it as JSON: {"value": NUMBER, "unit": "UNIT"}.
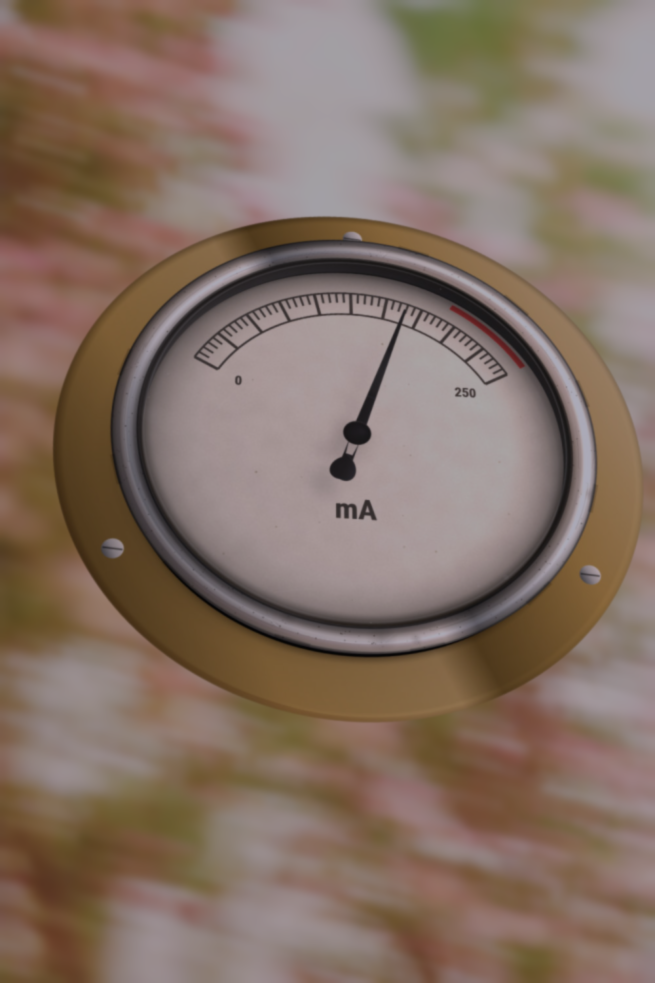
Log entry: {"value": 165, "unit": "mA"}
